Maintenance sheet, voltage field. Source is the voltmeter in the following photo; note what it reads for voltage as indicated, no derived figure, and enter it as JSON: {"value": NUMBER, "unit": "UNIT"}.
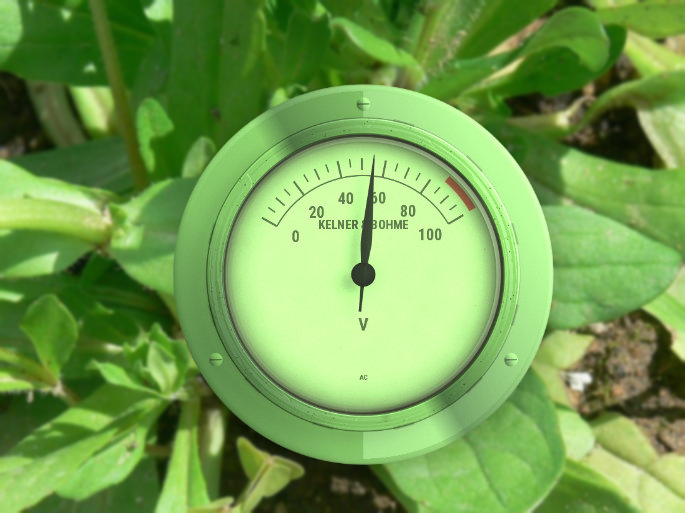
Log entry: {"value": 55, "unit": "V"}
